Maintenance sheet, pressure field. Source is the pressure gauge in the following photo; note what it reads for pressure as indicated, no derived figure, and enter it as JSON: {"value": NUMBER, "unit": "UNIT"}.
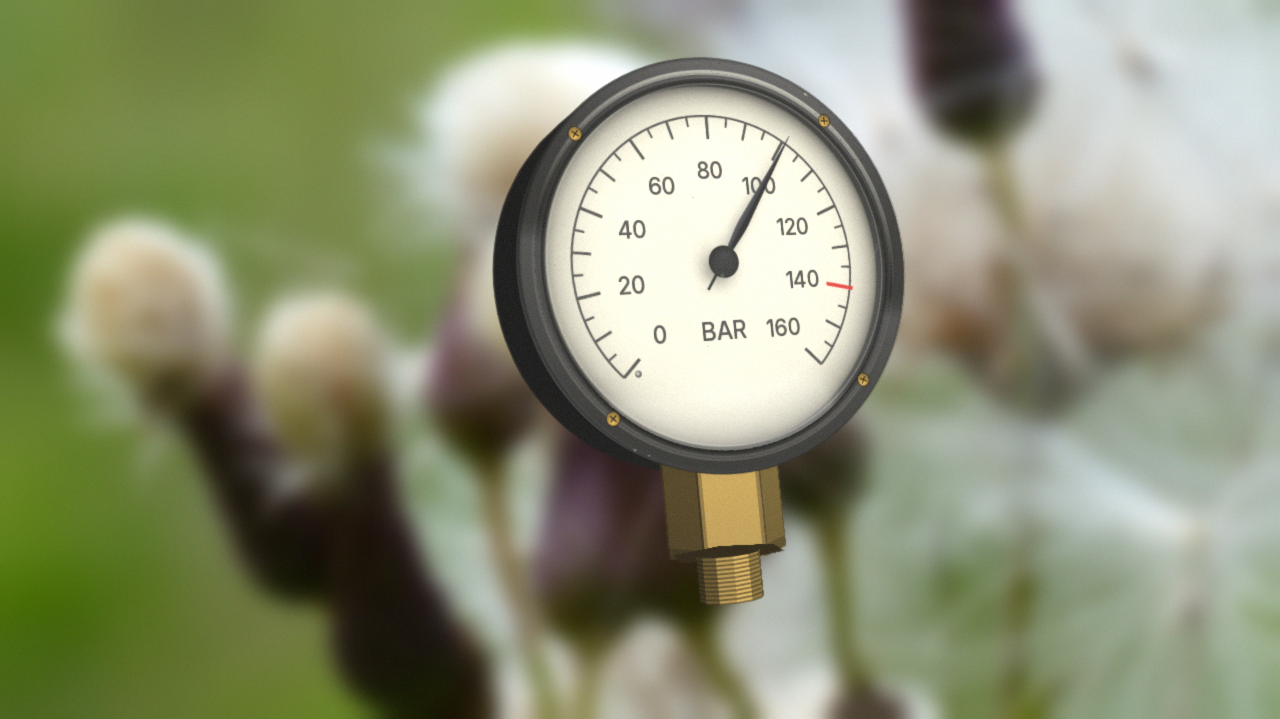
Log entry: {"value": 100, "unit": "bar"}
